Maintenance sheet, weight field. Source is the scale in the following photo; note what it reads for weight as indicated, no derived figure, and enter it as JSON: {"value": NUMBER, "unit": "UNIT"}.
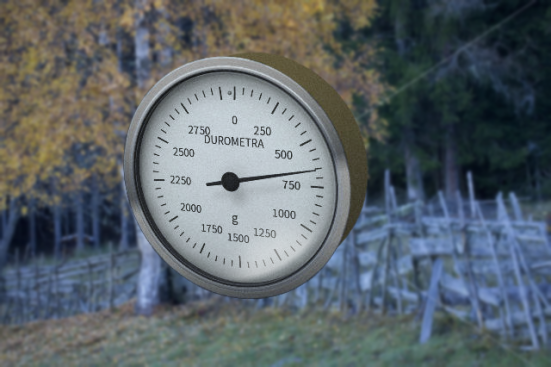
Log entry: {"value": 650, "unit": "g"}
